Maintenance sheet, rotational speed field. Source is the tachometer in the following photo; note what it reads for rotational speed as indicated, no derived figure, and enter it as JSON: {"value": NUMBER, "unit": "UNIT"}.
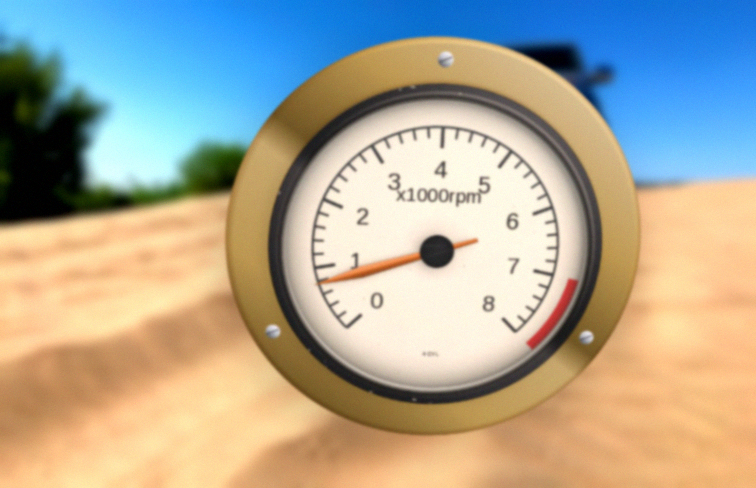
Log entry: {"value": 800, "unit": "rpm"}
